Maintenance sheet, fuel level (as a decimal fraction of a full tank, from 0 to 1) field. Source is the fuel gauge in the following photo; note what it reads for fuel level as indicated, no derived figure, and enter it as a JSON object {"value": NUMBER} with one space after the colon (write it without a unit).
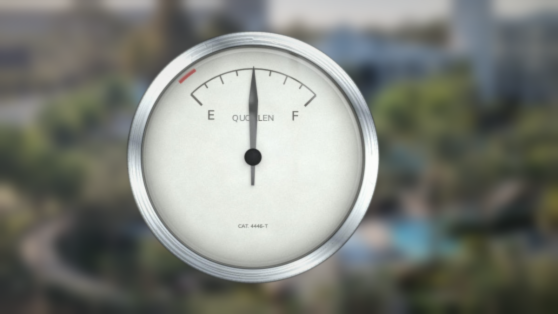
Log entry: {"value": 0.5}
